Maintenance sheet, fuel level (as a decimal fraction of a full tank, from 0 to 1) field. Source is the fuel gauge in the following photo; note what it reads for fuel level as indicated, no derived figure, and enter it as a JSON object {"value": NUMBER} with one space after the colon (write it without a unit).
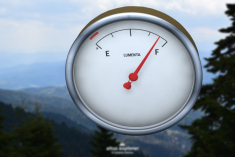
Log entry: {"value": 0.875}
